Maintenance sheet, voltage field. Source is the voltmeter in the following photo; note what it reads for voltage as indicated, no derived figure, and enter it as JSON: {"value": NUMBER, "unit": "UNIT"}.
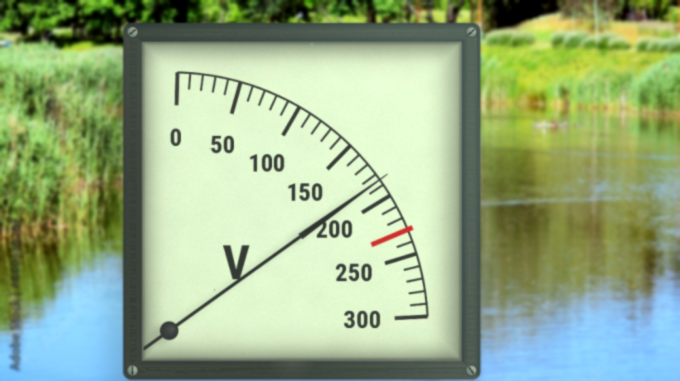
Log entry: {"value": 185, "unit": "V"}
